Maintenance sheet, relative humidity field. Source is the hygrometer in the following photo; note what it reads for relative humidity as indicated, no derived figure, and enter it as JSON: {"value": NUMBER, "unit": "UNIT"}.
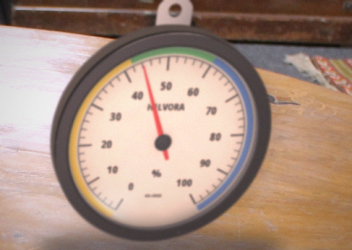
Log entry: {"value": 44, "unit": "%"}
